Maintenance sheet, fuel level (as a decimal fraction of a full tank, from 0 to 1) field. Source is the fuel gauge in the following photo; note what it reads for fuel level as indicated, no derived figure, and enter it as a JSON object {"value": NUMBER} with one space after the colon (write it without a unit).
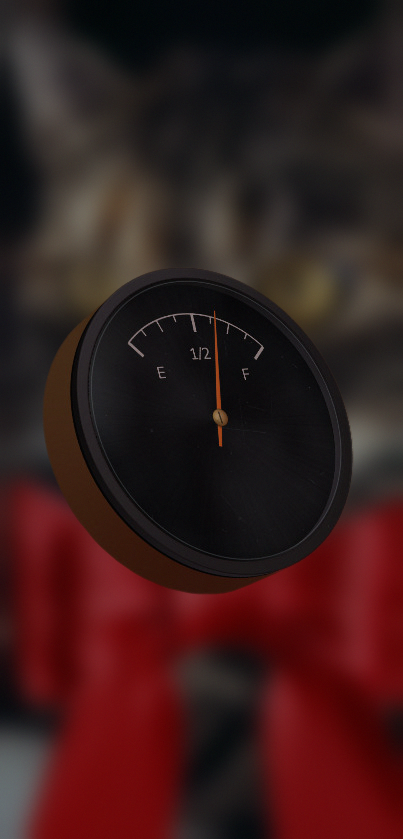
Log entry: {"value": 0.625}
